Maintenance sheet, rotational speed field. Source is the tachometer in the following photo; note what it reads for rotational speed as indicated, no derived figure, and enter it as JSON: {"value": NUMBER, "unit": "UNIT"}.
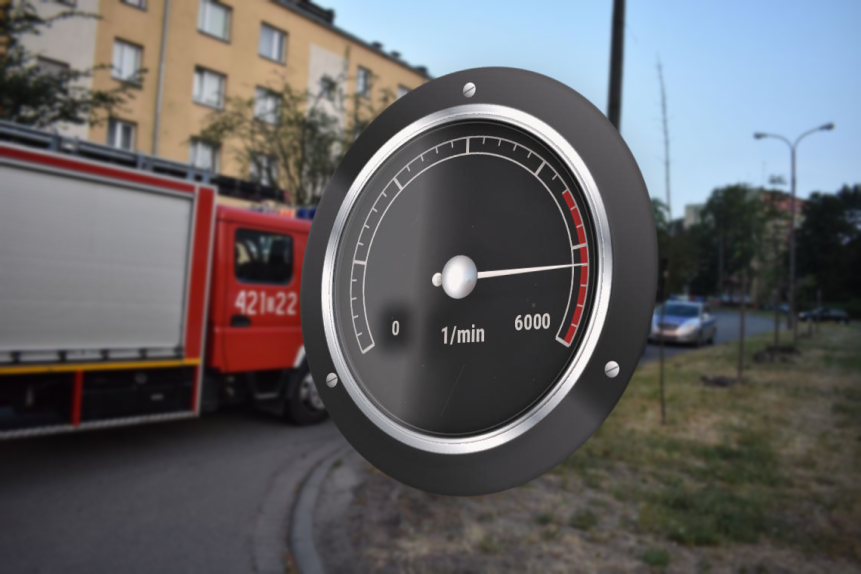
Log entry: {"value": 5200, "unit": "rpm"}
